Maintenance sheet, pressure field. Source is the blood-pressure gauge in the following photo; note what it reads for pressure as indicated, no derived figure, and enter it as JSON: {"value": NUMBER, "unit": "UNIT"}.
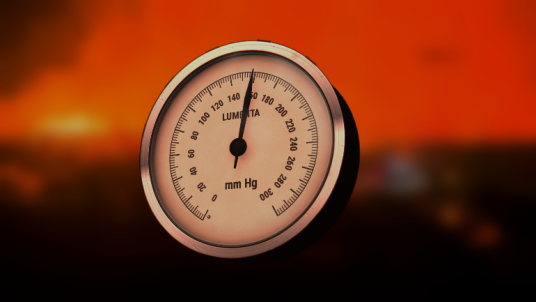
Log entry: {"value": 160, "unit": "mmHg"}
